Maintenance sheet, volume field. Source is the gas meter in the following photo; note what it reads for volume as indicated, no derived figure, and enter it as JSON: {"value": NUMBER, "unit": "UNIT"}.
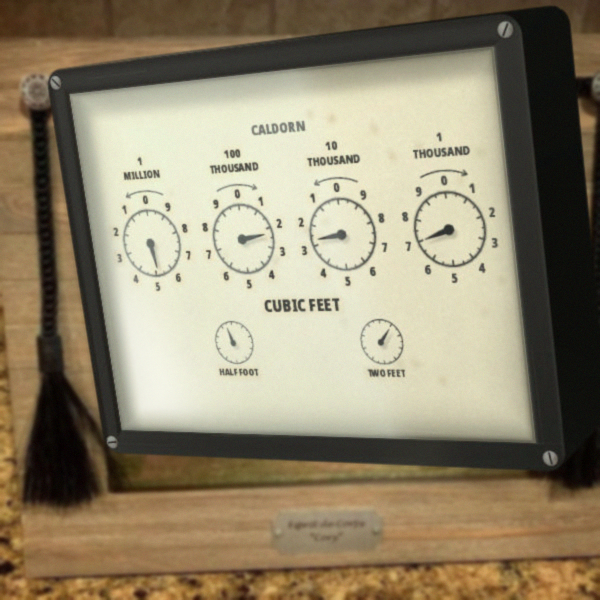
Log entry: {"value": 522700, "unit": "ft³"}
